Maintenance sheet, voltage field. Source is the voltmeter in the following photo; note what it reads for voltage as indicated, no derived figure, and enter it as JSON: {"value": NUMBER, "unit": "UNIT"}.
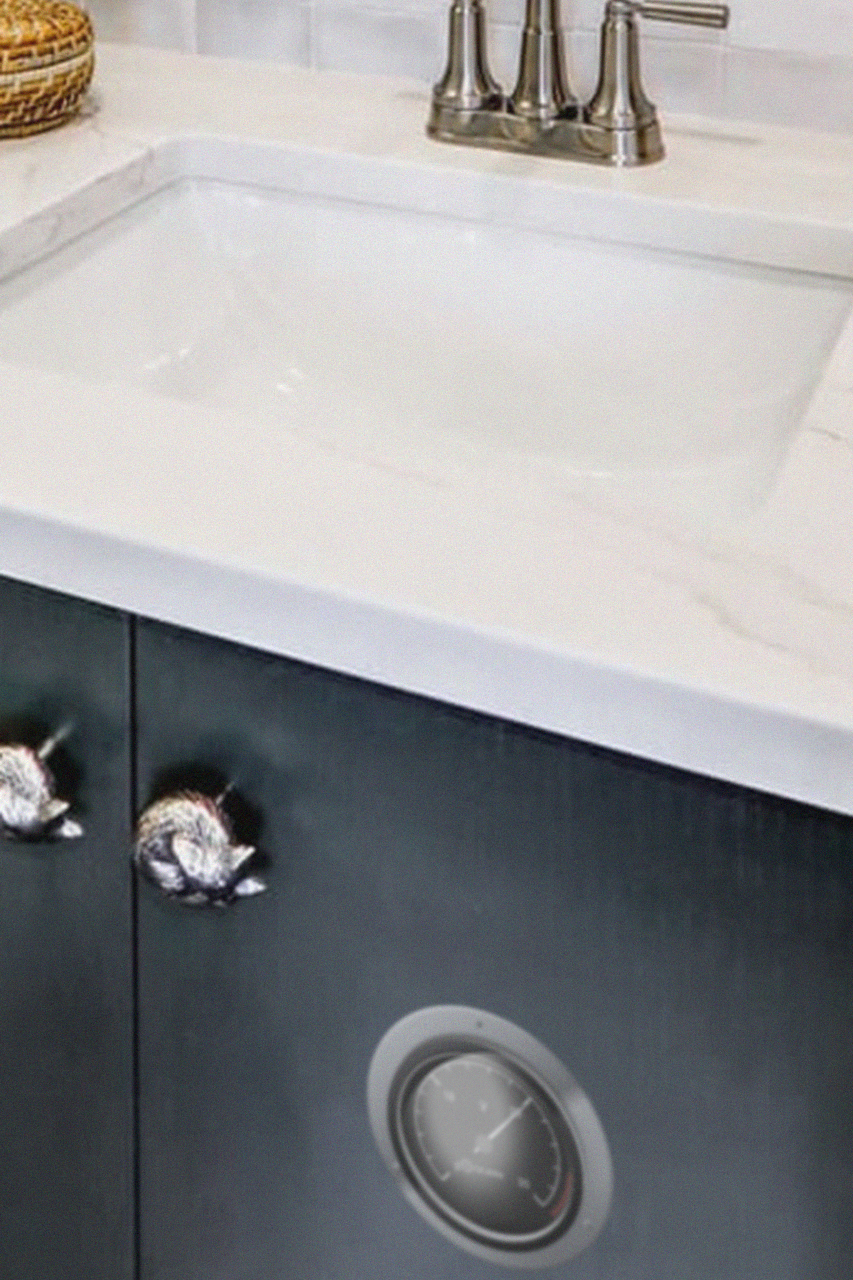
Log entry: {"value": 20, "unit": "V"}
